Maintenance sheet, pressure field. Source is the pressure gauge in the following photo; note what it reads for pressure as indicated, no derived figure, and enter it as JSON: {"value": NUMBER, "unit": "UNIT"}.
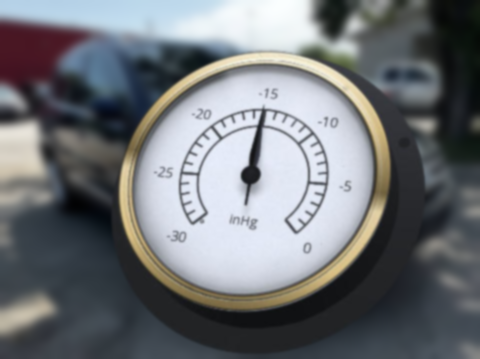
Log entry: {"value": -15, "unit": "inHg"}
